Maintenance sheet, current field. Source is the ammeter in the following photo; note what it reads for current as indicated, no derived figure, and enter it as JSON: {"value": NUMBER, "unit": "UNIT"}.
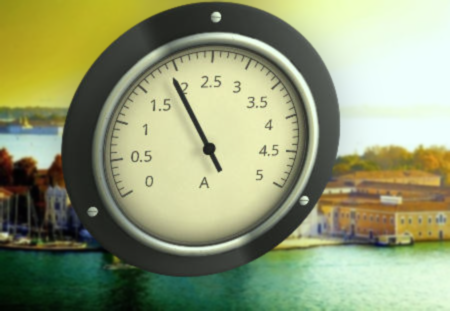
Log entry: {"value": 1.9, "unit": "A"}
